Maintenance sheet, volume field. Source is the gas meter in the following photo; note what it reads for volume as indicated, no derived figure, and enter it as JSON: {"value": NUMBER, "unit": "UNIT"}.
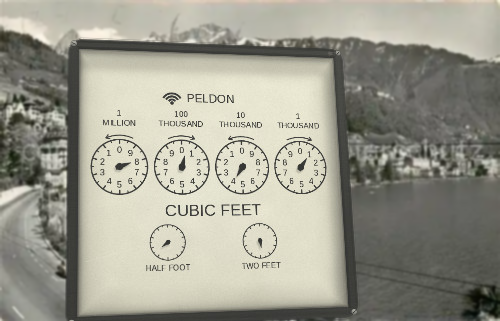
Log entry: {"value": 804100, "unit": "ft³"}
